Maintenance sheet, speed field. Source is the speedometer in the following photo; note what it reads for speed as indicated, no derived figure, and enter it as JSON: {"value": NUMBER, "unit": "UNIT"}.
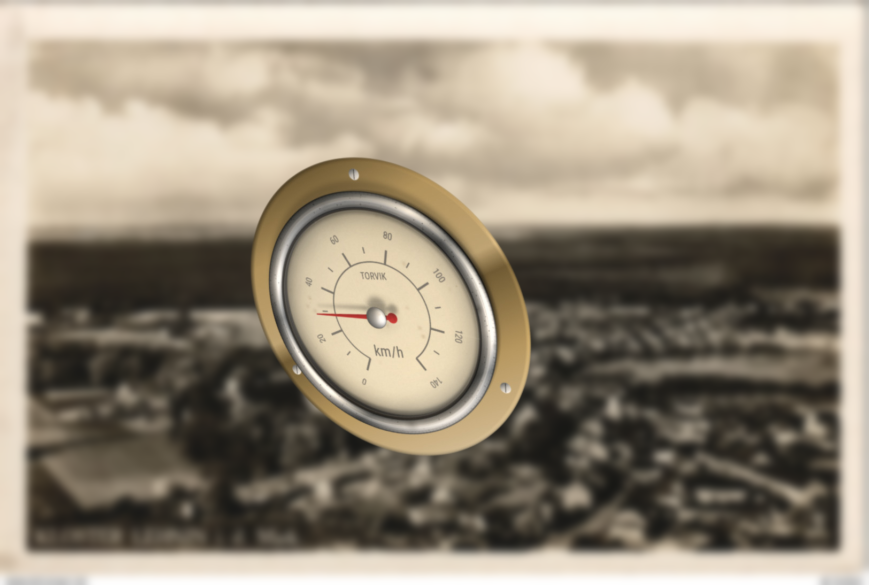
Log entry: {"value": 30, "unit": "km/h"}
